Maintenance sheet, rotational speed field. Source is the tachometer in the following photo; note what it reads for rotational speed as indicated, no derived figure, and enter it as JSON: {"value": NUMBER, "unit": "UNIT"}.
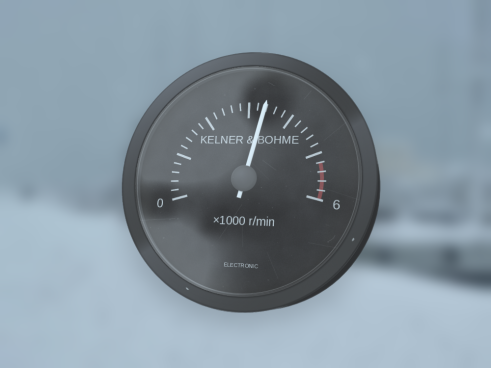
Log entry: {"value": 3400, "unit": "rpm"}
